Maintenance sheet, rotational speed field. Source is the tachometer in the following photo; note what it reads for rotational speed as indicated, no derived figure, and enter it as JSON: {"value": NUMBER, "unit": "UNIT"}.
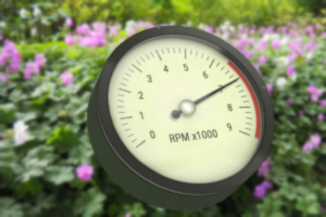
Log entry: {"value": 7000, "unit": "rpm"}
